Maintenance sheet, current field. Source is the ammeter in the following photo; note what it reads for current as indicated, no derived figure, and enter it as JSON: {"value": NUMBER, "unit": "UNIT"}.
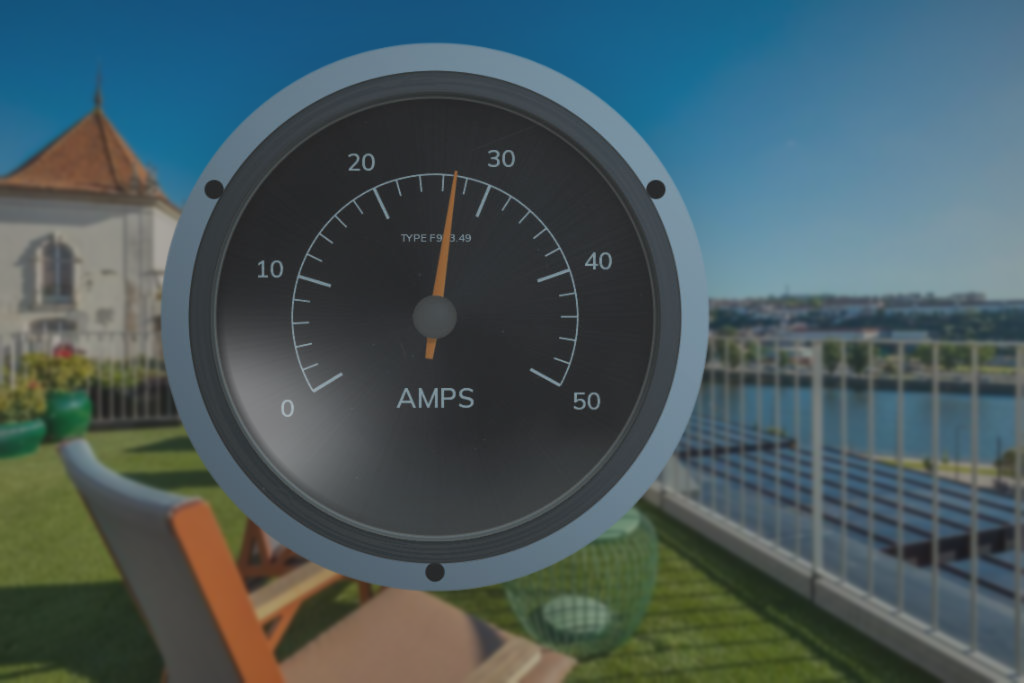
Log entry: {"value": 27, "unit": "A"}
